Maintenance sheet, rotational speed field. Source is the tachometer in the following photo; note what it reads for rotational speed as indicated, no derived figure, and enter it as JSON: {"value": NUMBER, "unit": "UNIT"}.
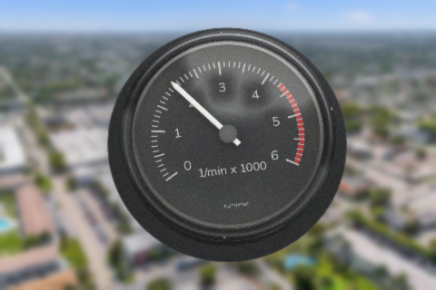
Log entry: {"value": 2000, "unit": "rpm"}
